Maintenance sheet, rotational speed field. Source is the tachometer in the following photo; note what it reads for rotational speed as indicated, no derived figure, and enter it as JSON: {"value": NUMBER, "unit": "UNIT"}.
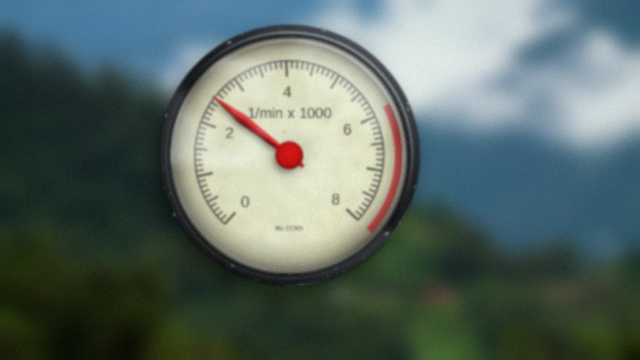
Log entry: {"value": 2500, "unit": "rpm"}
